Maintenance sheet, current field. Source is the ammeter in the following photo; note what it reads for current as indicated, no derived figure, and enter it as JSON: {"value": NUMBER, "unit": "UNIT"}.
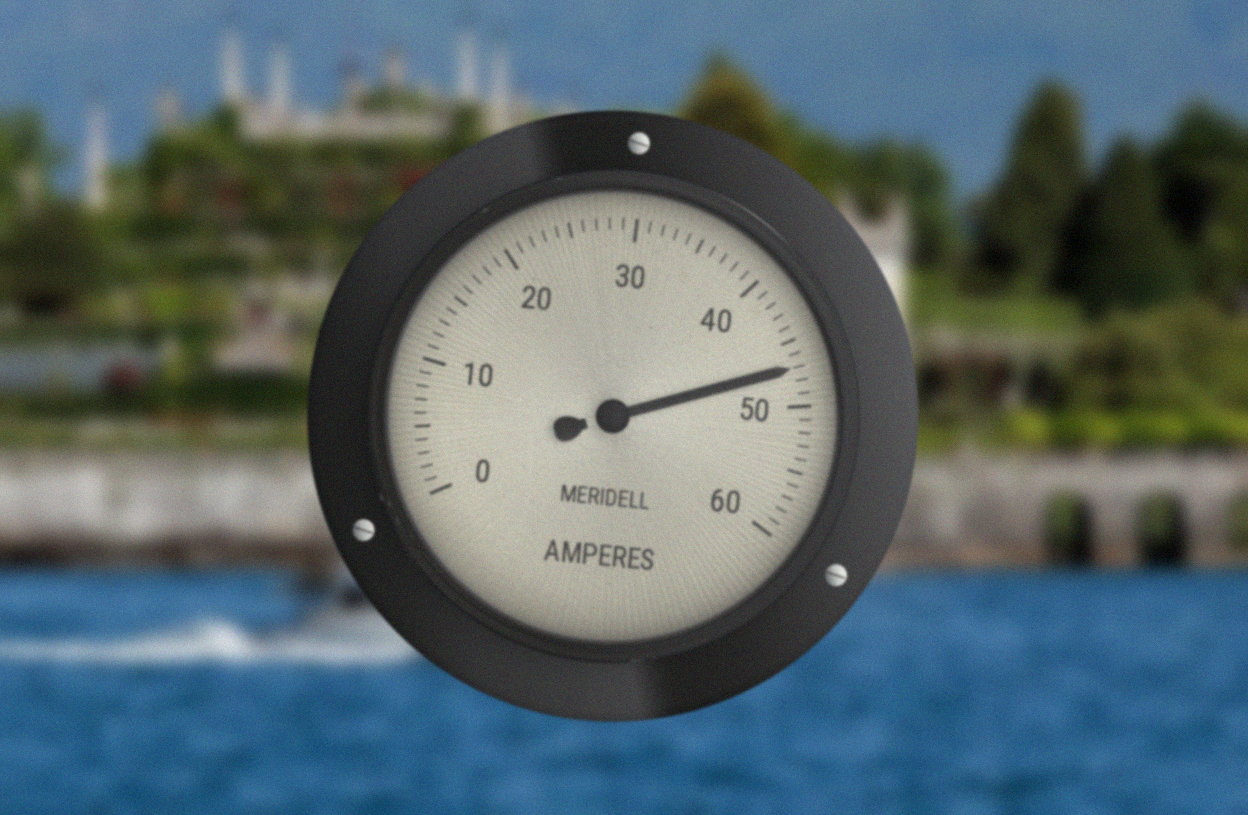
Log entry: {"value": 47, "unit": "A"}
